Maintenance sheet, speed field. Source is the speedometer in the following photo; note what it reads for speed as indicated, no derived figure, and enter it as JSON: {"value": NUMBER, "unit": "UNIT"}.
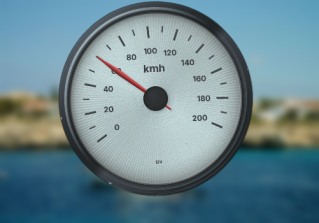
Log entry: {"value": 60, "unit": "km/h"}
